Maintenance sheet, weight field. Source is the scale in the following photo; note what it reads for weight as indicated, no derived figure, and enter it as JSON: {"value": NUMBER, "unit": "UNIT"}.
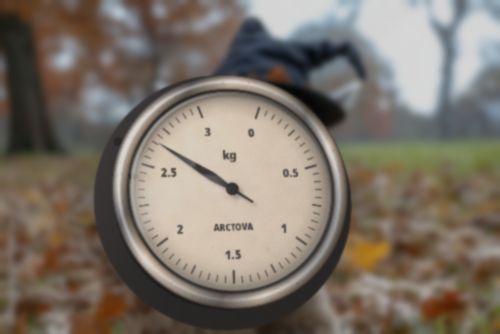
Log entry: {"value": 2.65, "unit": "kg"}
